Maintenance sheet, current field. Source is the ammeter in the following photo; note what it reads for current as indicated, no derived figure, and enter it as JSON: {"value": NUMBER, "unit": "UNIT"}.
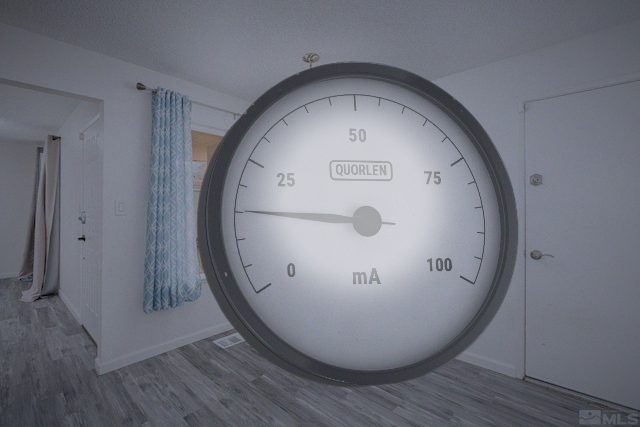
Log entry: {"value": 15, "unit": "mA"}
